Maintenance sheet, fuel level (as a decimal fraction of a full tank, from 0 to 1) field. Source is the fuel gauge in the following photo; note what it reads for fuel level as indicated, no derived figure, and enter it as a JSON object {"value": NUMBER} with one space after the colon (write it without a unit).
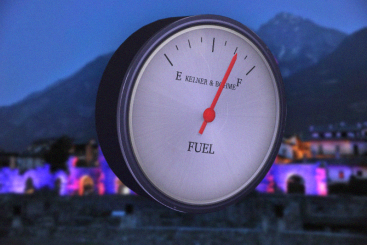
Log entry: {"value": 0.75}
